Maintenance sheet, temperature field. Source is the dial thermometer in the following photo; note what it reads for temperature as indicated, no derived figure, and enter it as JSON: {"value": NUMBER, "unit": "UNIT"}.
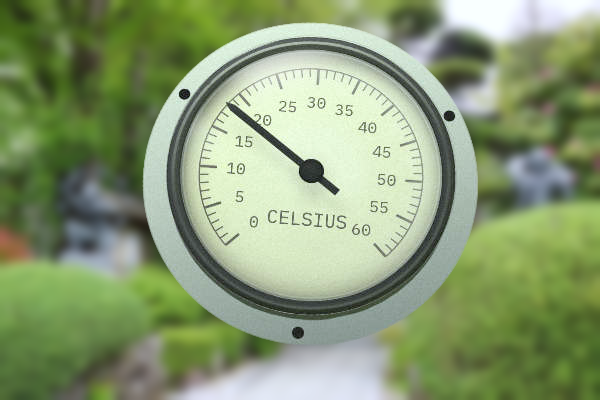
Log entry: {"value": 18, "unit": "°C"}
